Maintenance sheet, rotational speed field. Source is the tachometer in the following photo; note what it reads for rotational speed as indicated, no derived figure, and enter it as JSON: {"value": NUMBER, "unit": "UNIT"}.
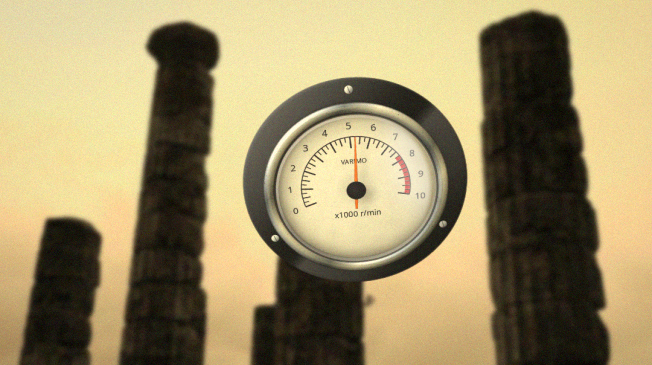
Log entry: {"value": 5250, "unit": "rpm"}
